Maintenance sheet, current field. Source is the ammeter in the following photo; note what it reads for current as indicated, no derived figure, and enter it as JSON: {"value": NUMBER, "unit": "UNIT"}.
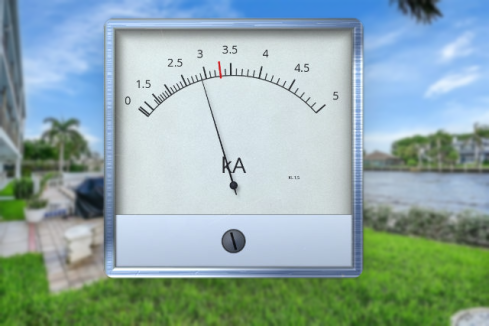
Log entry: {"value": 2.9, "unit": "kA"}
